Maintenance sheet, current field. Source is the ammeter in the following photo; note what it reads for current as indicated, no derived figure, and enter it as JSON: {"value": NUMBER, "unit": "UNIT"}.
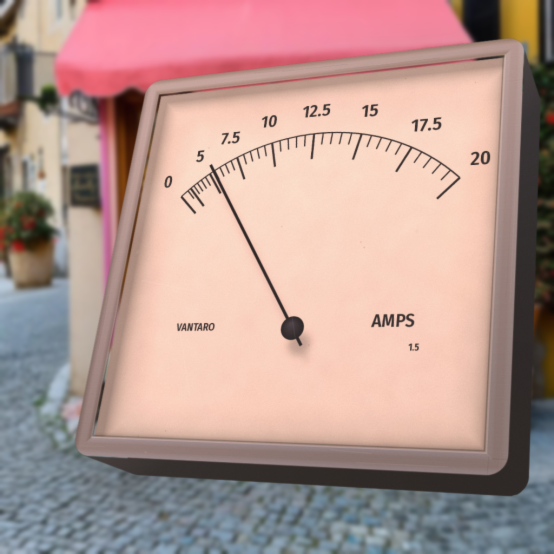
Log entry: {"value": 5.5, "unit": "A"}
